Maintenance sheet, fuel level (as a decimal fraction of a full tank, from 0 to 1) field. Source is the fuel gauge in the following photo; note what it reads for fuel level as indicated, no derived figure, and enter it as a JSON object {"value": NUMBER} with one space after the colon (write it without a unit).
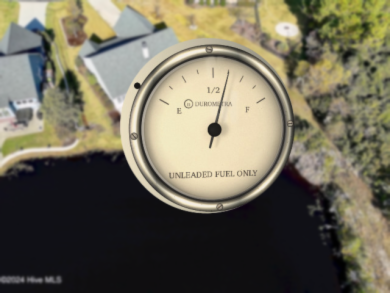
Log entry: {"value": 0.625}
